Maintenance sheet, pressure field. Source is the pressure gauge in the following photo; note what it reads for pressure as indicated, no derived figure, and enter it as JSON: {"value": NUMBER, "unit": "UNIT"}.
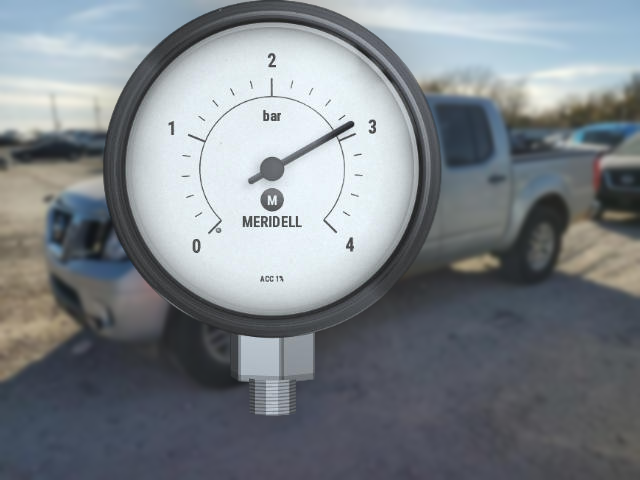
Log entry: {"value": 2.9, "unit": "bar"}
